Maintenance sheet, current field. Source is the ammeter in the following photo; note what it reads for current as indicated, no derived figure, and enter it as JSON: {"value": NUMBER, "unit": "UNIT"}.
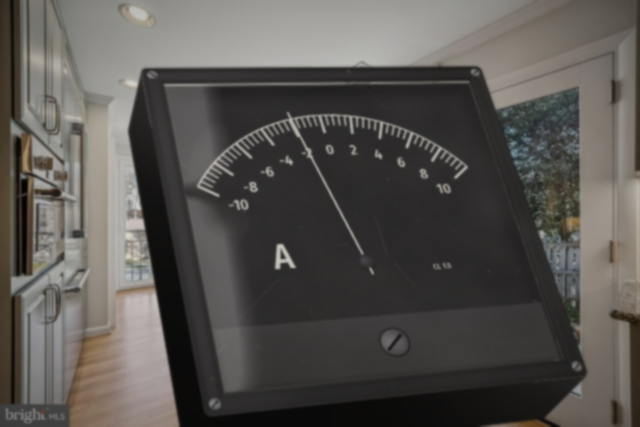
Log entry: {"value": -2, "unit": "A"}
